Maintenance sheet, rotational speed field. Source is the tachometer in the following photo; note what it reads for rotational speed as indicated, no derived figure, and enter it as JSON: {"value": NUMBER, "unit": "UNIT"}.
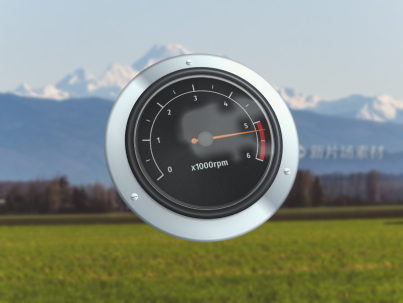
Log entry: {"value": 5250, "unit": "rpm"}
